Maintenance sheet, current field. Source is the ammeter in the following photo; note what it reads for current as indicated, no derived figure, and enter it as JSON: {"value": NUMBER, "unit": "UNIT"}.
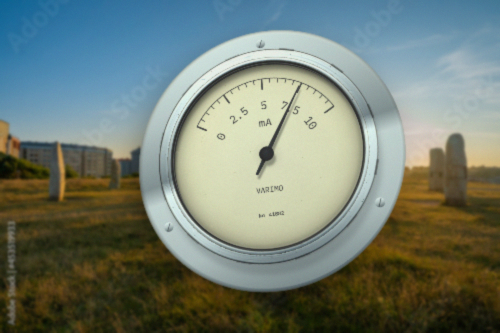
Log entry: {"value": 7.5, "unit": "mA"}
